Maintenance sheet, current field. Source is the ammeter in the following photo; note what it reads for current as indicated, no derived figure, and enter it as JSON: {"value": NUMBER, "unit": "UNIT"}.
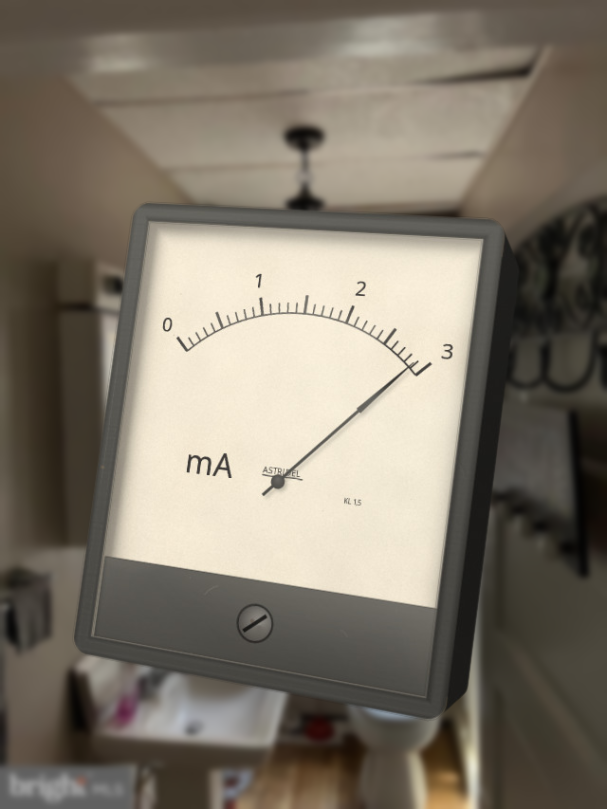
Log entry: {"value": 2.9, "unit": "mA"}
